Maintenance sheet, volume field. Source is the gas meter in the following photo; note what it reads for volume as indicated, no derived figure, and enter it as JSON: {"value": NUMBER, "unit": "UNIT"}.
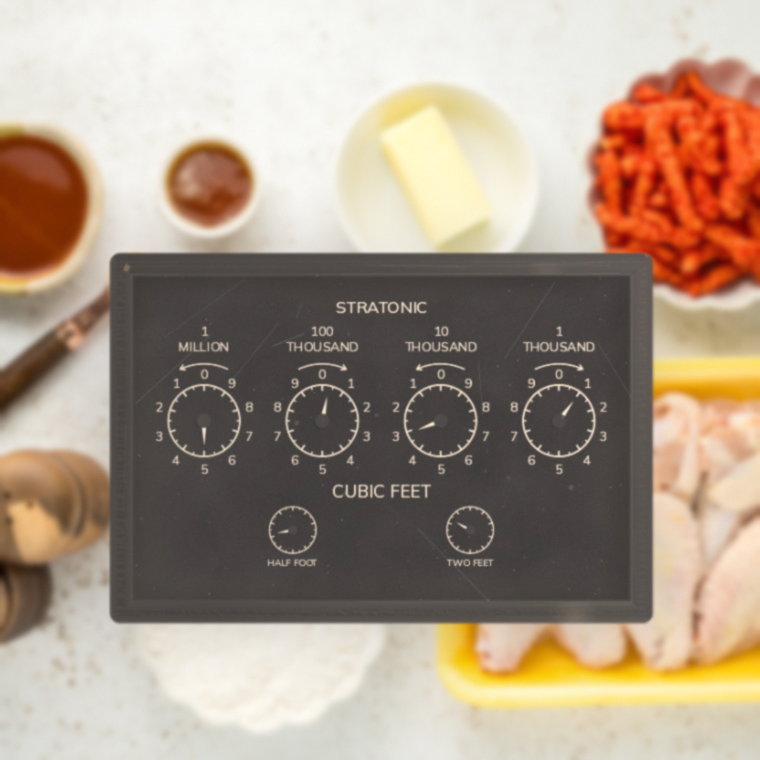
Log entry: {"value": 503100, "unit": "ft³"}
